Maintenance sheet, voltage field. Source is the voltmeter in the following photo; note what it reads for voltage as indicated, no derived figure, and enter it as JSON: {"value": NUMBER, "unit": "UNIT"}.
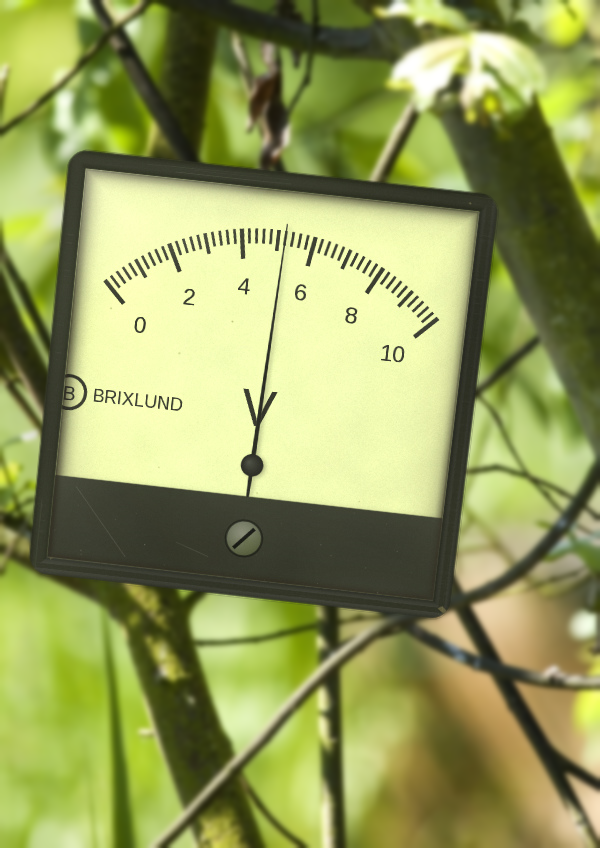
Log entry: {"value": 5.2, "unit": "V"}
